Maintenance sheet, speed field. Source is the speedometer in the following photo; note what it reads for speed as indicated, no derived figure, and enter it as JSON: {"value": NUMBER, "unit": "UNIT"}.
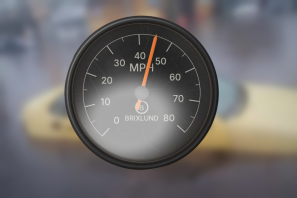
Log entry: {"value": 45, "unit": "mph"}
